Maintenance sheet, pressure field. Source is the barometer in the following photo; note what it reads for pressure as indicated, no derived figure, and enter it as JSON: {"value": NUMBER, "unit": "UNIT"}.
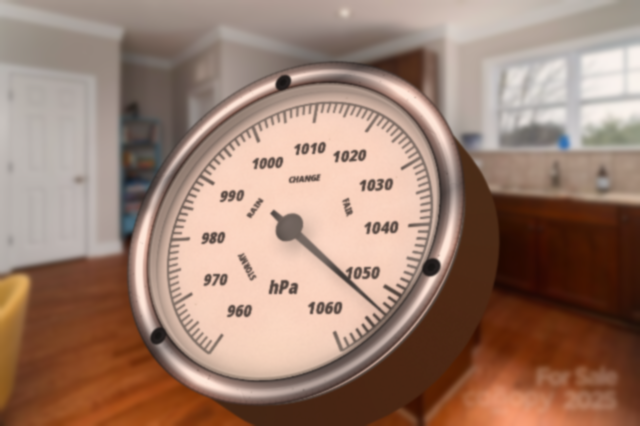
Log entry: {"value": 1053, "unit": "hPa"}
